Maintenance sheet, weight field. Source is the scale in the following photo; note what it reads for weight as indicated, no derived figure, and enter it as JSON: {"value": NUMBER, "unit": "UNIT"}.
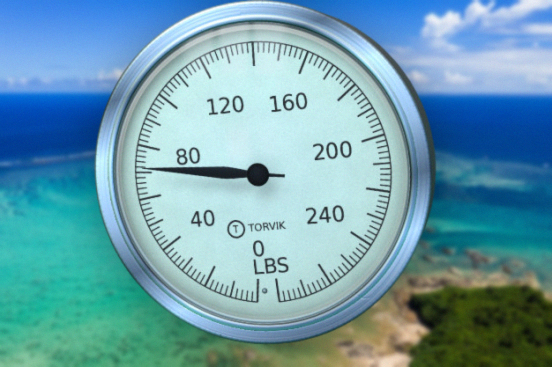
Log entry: {"value": 72, "unit": "lb"}
